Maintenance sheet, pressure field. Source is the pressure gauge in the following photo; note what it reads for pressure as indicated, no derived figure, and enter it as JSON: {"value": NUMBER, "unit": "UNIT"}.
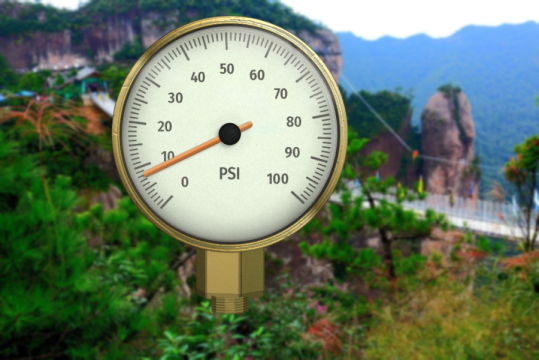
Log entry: {"value": 8, "unit": "psi"}
